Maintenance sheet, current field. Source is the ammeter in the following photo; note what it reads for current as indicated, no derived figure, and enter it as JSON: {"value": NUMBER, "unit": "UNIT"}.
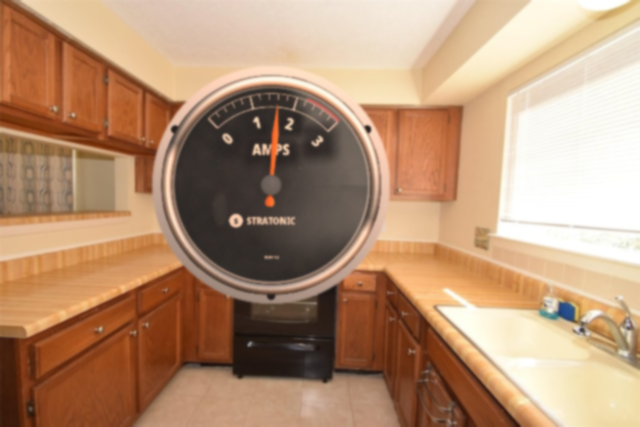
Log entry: {"value": 1.6, "unit": "A"}
